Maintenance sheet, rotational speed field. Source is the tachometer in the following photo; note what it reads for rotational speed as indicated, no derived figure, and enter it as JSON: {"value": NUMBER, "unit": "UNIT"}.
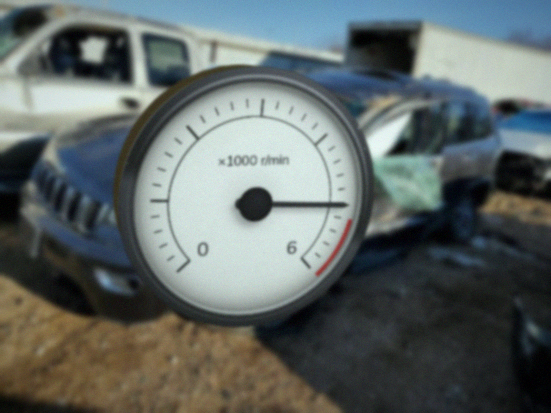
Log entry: {"value": 5000, "unit": "rpm"}
